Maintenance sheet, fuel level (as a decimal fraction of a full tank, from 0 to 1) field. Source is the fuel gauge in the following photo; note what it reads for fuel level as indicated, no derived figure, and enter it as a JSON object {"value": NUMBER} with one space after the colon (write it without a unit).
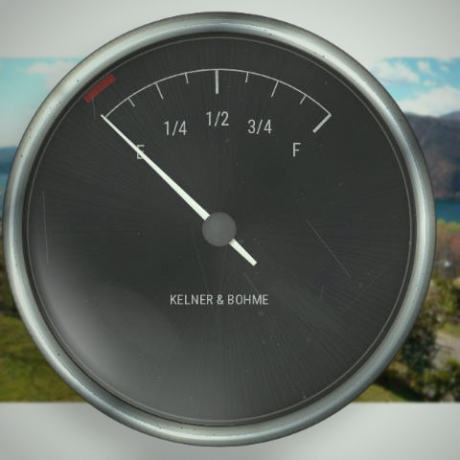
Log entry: {"value": 0}
